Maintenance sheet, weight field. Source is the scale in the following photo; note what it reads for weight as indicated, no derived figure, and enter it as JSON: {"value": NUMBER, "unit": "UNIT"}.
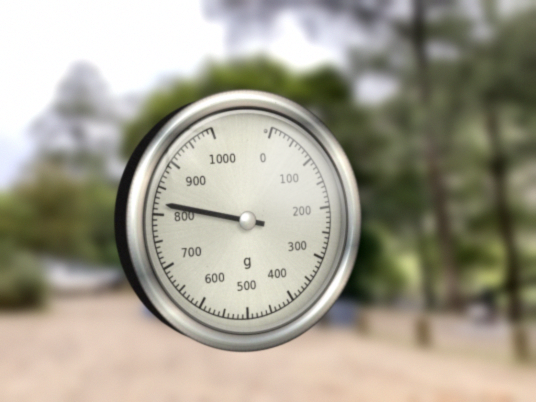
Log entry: {"value": 820, "unit": "g"}
